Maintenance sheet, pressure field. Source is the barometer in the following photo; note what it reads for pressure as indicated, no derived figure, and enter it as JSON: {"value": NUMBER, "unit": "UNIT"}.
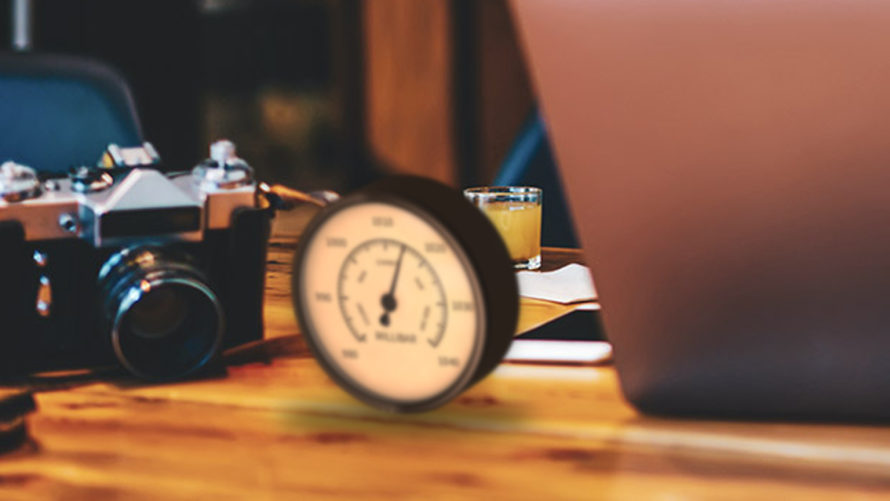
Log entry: {"value": 1015, "unit": "mbar"}
